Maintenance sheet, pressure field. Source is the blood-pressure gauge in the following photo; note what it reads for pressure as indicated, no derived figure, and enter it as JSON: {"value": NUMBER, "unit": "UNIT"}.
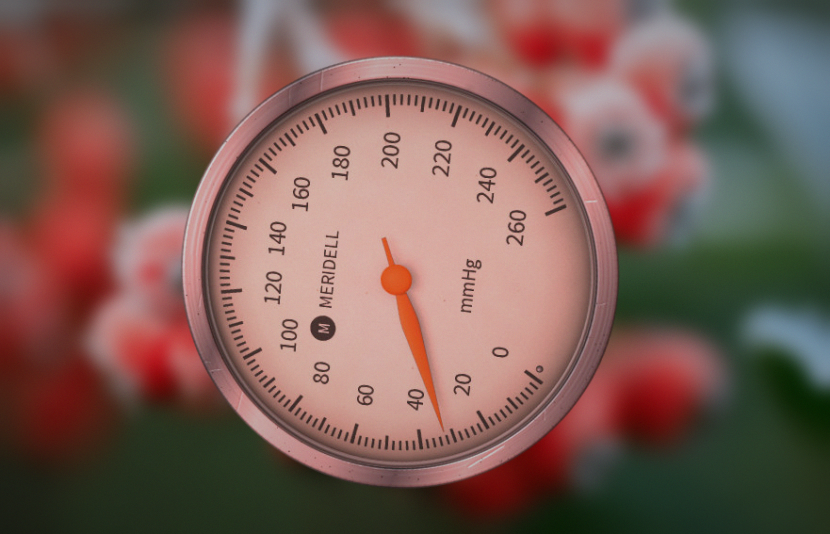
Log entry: {"value": 32, "unit": "mmHg"}
